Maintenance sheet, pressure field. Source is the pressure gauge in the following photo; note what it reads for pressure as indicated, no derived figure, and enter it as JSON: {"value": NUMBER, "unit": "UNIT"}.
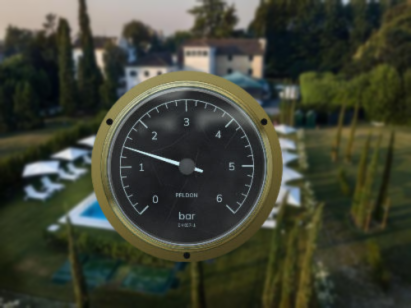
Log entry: {"value": 1.4, "unit": "bar"}
